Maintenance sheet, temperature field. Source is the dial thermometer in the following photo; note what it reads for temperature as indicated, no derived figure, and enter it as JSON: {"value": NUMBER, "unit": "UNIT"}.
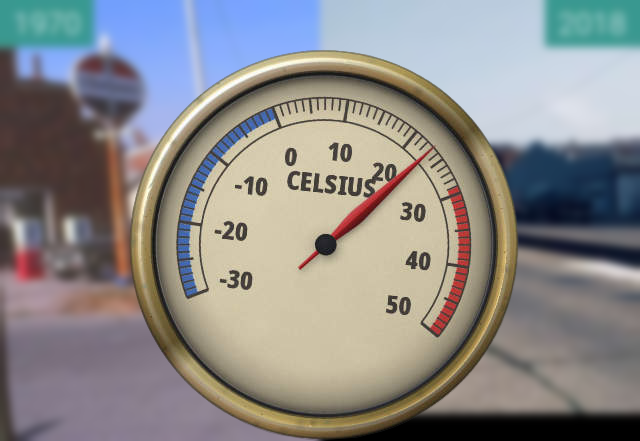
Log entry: {"value": 23, "unit": "°C"}
